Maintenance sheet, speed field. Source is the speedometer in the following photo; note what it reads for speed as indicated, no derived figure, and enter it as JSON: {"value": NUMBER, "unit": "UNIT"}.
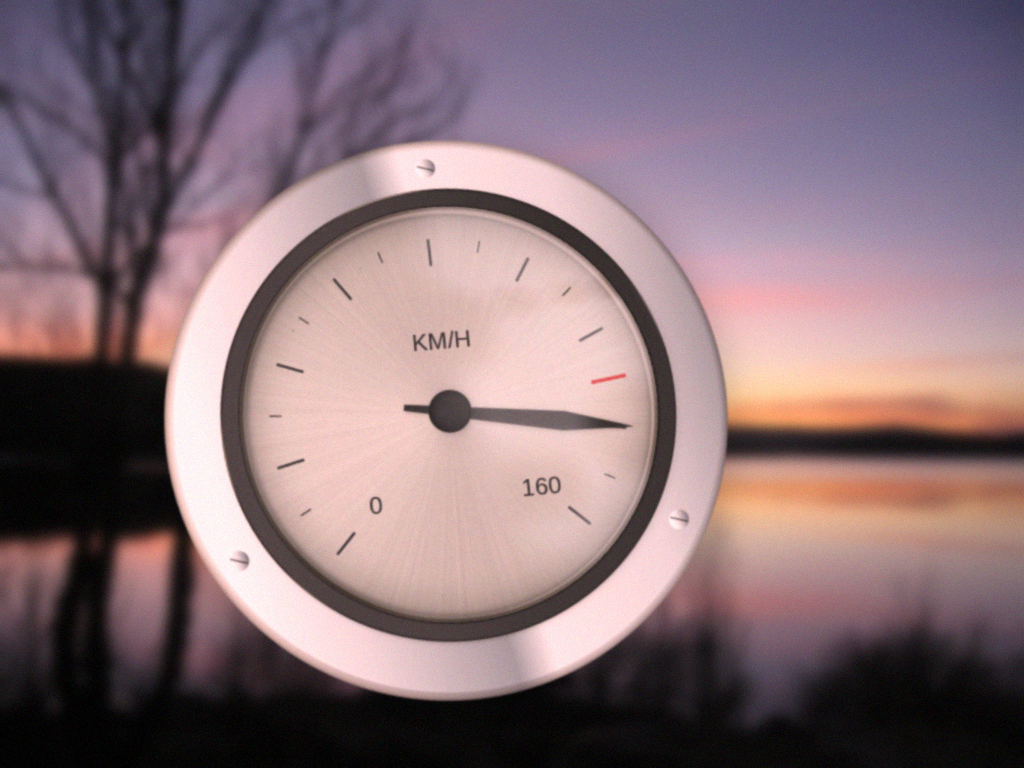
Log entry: {"value": 140, "unit": "km/h"}
